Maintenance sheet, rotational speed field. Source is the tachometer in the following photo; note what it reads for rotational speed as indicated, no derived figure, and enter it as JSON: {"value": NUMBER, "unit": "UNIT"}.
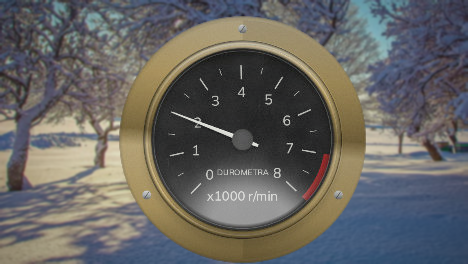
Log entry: {"value": 2000, "unit": "rpm"}
